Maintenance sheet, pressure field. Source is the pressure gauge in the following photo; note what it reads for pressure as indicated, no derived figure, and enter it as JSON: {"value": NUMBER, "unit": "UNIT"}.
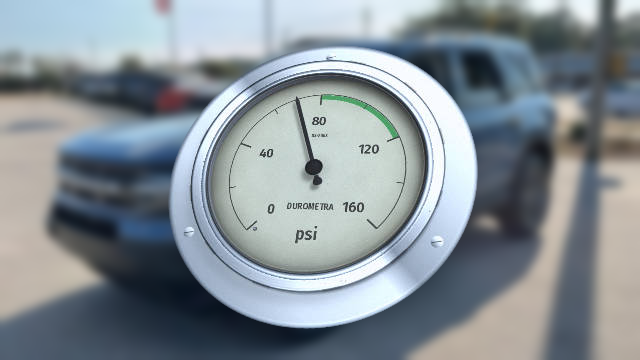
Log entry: {"value": 70, "unit": "psi"}
